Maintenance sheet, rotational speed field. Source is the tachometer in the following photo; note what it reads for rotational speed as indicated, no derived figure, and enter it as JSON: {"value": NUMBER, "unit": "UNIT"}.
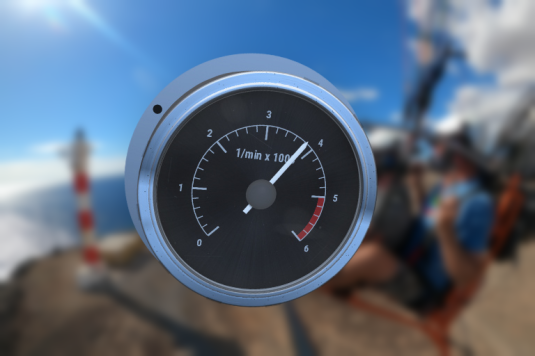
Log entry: {"value": 3800, "unit": "rpm"}
